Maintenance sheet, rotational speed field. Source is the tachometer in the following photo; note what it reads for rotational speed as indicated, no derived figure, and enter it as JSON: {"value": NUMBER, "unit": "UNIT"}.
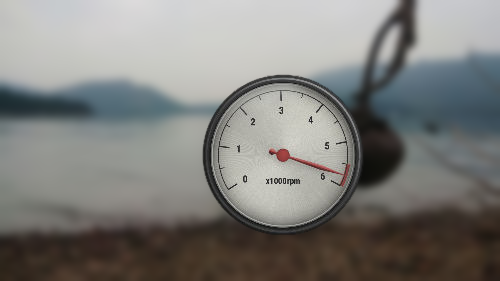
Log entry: {"value": 5750, "unit": "rpm"}
